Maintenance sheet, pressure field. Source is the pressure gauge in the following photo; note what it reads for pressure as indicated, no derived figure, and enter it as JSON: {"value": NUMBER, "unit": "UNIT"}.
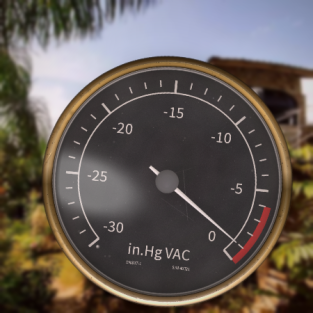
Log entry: {"value": -1, "unit": "inHg"}
